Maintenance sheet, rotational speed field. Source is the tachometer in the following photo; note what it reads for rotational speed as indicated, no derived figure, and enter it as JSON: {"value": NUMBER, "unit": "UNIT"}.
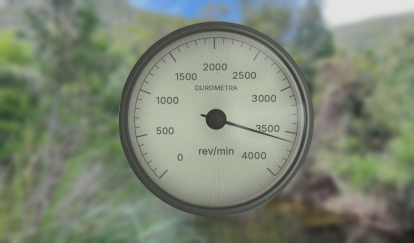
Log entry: {"value": 3600, "unit": "rpm"}
